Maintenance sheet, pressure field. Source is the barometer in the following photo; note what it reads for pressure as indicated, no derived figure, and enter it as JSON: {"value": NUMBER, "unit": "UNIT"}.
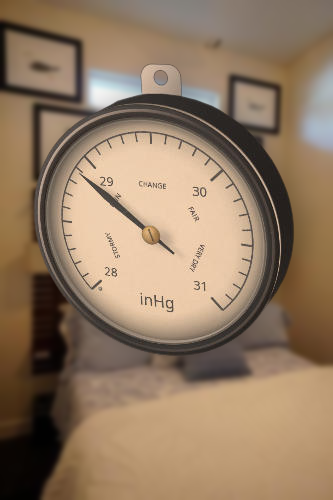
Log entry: {"value": 28.9, "unit": "inHg"}
